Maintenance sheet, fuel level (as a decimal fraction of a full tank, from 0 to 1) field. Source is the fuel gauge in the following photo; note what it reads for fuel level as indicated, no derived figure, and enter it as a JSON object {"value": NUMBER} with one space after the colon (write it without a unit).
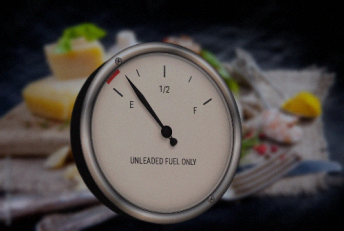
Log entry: {"value": 0.125}
